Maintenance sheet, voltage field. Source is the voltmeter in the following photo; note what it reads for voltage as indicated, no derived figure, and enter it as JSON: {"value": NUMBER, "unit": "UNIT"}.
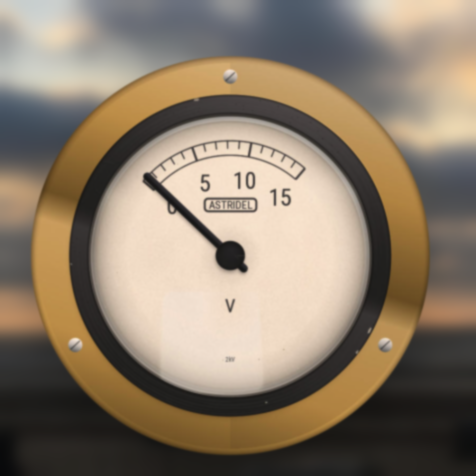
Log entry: {"value": 0.5, "unit": "V"}
